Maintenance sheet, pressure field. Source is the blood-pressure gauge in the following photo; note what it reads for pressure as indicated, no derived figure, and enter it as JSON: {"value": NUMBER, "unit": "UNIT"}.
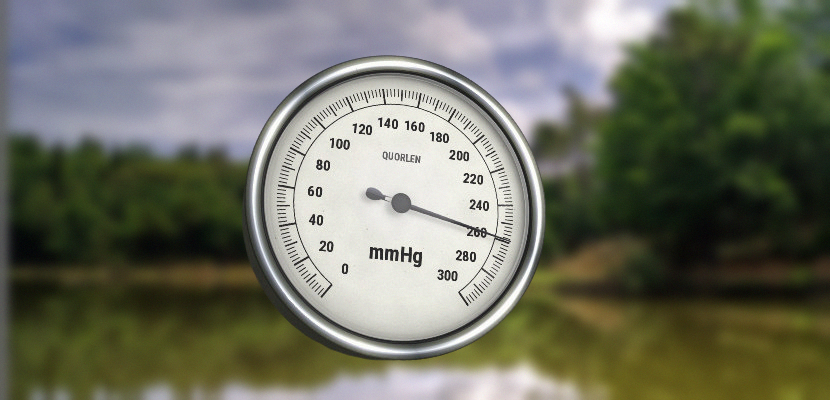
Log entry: {"value": 260, "unit": "mmHg"}
